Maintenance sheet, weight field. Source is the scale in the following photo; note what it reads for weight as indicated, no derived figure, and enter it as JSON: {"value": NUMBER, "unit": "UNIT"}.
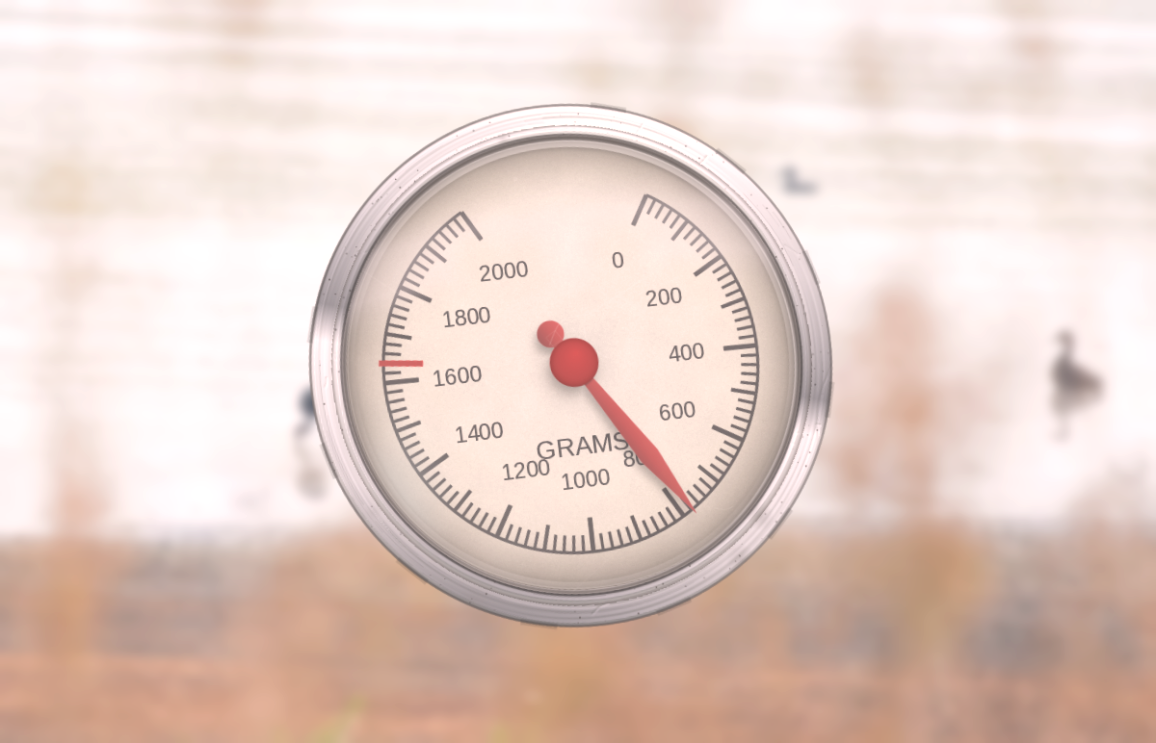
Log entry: {"value": 780, "unit": "g"}
